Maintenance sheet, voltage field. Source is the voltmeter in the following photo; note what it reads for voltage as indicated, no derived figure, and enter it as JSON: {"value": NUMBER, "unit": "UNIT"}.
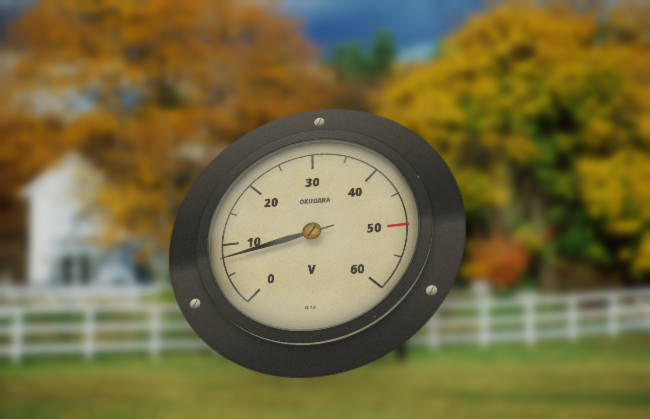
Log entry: {"value": 7.5, "unit": "V"}
